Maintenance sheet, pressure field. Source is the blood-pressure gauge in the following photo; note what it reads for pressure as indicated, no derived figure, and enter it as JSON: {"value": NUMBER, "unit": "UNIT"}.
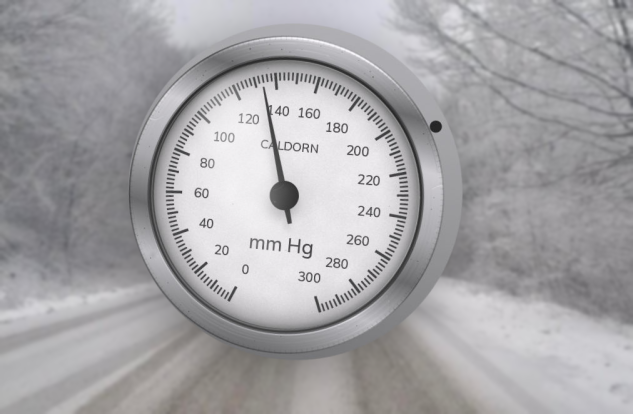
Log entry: {"value": 134, "unit": "mmHg"}
